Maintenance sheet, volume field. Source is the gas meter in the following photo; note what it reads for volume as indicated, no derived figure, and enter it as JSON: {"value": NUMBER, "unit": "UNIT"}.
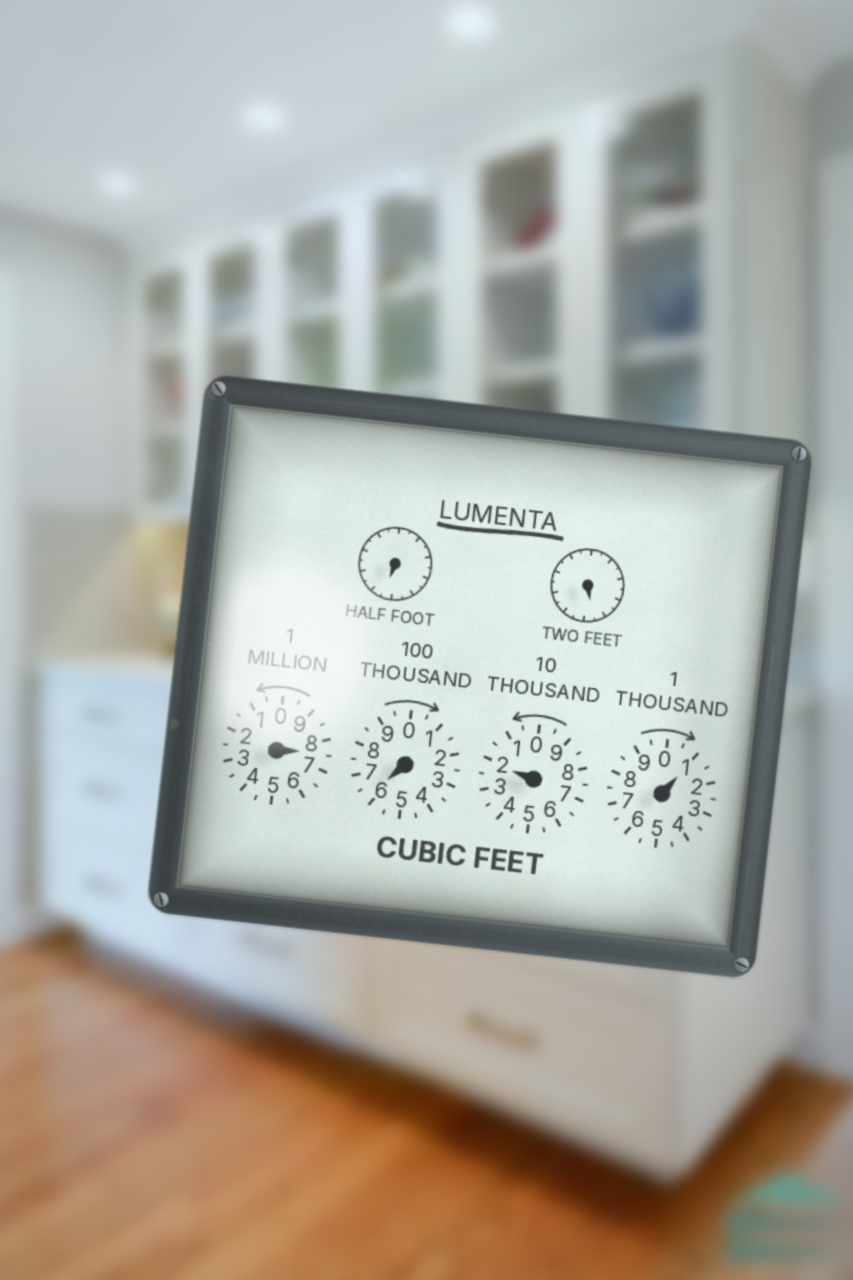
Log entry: {"value": 762100, "unit": "ft³"}
